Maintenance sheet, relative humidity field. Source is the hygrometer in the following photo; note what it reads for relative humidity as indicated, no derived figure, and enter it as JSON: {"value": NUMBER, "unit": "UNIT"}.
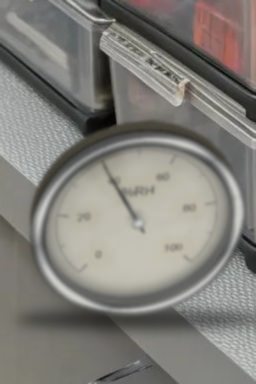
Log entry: {"value": 40, "unit": "%"}
